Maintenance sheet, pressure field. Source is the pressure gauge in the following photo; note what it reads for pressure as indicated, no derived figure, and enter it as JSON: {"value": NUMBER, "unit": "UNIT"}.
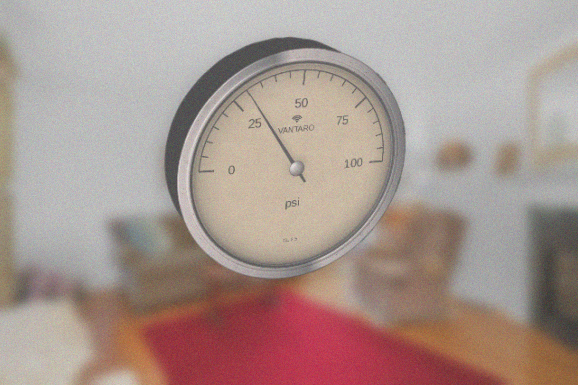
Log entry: {"value": 30, "unit": "psi"}
